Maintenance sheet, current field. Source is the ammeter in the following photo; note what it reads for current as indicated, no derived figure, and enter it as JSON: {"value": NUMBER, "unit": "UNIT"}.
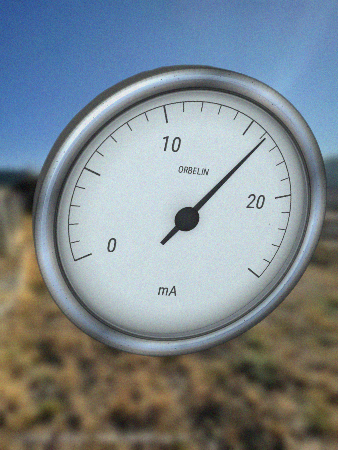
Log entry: {"value": 16, "unit": "mA"}
